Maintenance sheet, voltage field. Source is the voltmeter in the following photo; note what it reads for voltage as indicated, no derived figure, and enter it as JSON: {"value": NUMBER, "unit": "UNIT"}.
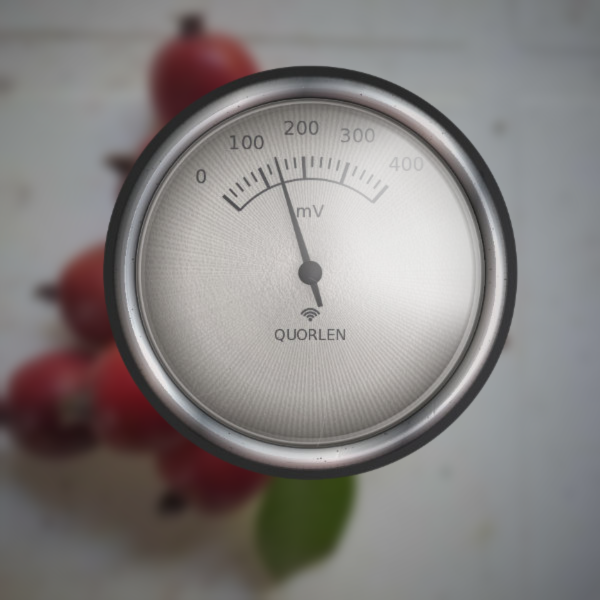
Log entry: {"value": 140, "unit": "mV"}
